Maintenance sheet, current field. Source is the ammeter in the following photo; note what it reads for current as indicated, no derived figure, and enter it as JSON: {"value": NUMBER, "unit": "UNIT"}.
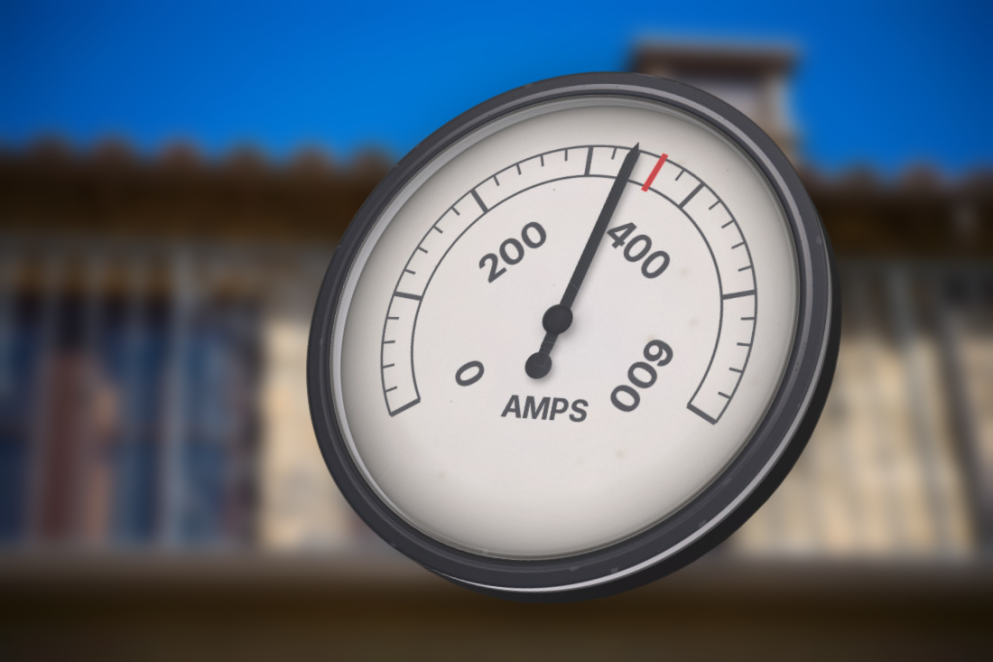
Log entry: {"value": 340, "unit": "A"}
